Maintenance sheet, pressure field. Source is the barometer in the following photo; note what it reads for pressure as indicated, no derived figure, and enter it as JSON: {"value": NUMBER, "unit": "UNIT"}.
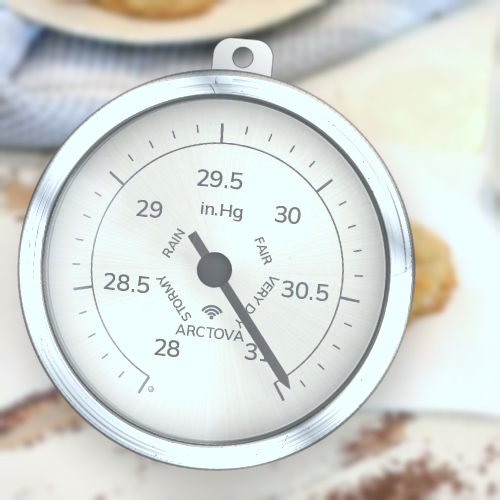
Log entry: {"value": 30.95, "unit": "inHg"}
